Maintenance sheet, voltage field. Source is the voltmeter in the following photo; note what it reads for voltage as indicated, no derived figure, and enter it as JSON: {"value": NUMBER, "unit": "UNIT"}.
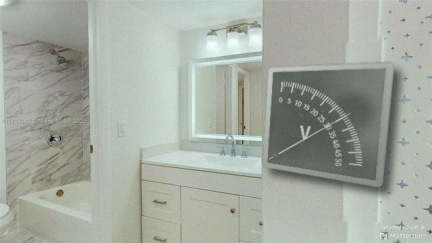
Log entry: {"value": 30, "unit": "V"}
